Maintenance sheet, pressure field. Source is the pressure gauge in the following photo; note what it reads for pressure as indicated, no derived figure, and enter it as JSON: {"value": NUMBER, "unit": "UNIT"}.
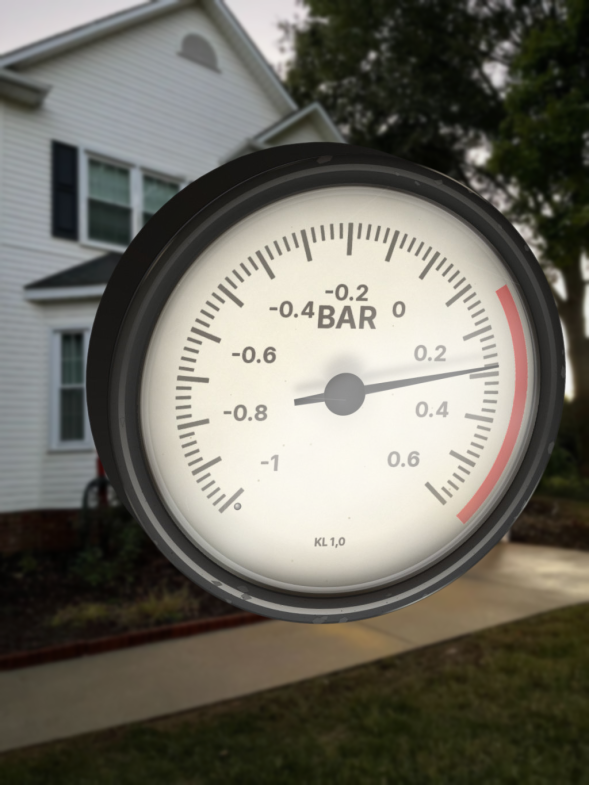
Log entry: {"value": 0.28, "unit": "bar"}
